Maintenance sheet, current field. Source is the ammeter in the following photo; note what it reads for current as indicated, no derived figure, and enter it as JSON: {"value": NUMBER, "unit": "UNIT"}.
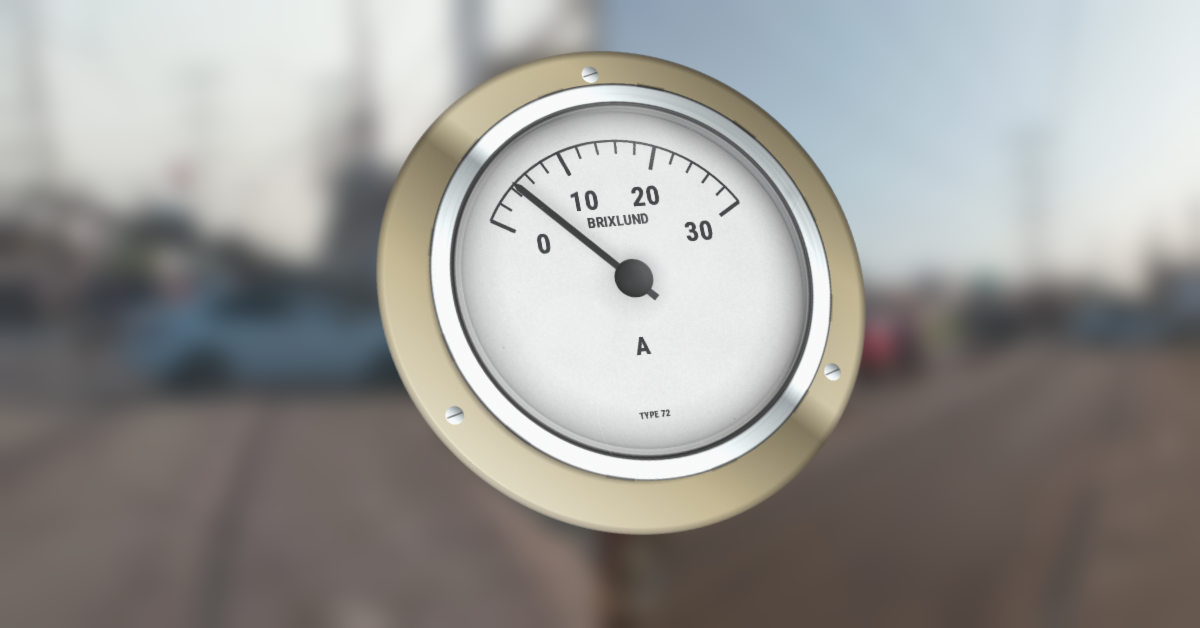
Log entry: {"value": 4, "unit": "A"}
